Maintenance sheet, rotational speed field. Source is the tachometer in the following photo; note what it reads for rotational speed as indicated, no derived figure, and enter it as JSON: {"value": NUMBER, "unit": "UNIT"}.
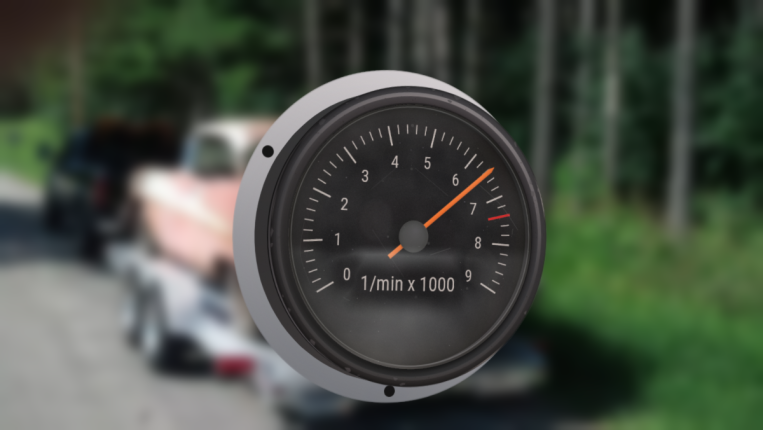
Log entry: {"value": 6400, "unit": "rpm"}
